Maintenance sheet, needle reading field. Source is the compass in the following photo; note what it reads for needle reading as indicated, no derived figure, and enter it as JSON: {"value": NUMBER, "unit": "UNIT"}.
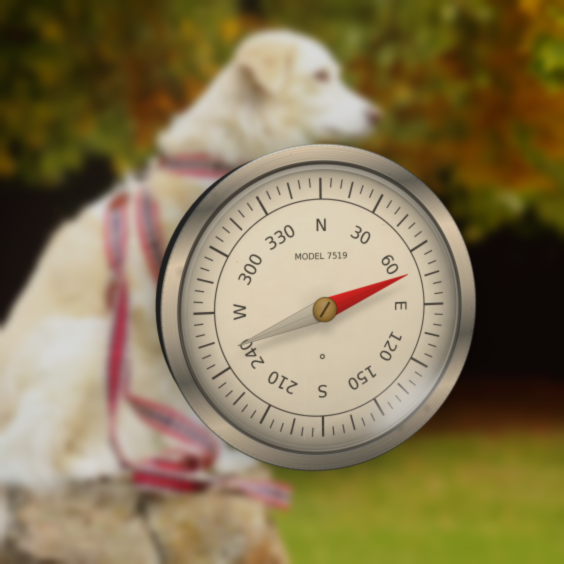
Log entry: {"value": 70, "unit": "°"}
